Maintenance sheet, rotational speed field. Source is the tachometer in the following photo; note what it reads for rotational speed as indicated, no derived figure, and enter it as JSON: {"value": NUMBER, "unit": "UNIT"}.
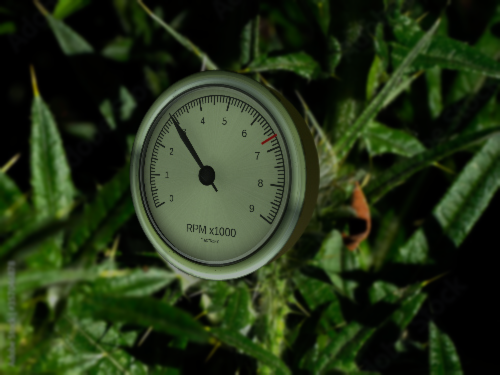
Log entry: {"value": 3000, "unit": "rpm"}
